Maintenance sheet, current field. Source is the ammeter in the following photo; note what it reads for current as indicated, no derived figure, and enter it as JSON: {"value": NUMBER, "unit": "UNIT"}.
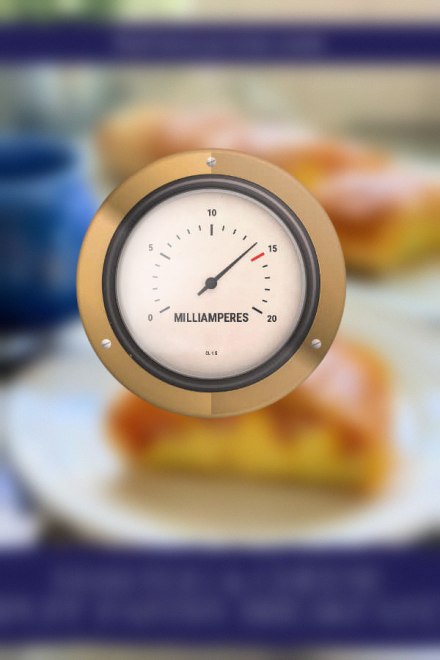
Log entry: {"value": 14, "unit": "mA"}
